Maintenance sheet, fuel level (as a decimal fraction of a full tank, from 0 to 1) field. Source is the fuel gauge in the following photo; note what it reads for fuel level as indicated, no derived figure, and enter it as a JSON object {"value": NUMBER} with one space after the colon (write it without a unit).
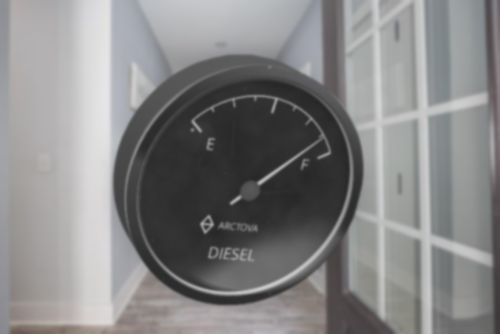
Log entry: {"value": 0.875}
